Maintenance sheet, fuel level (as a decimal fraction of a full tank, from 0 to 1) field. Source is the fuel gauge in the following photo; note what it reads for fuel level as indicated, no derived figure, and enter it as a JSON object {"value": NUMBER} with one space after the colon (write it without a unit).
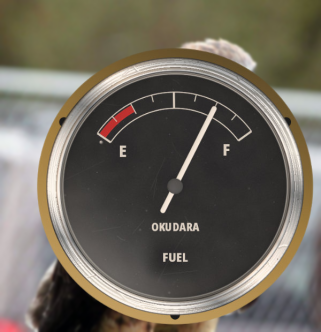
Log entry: {"value": 0.75}
